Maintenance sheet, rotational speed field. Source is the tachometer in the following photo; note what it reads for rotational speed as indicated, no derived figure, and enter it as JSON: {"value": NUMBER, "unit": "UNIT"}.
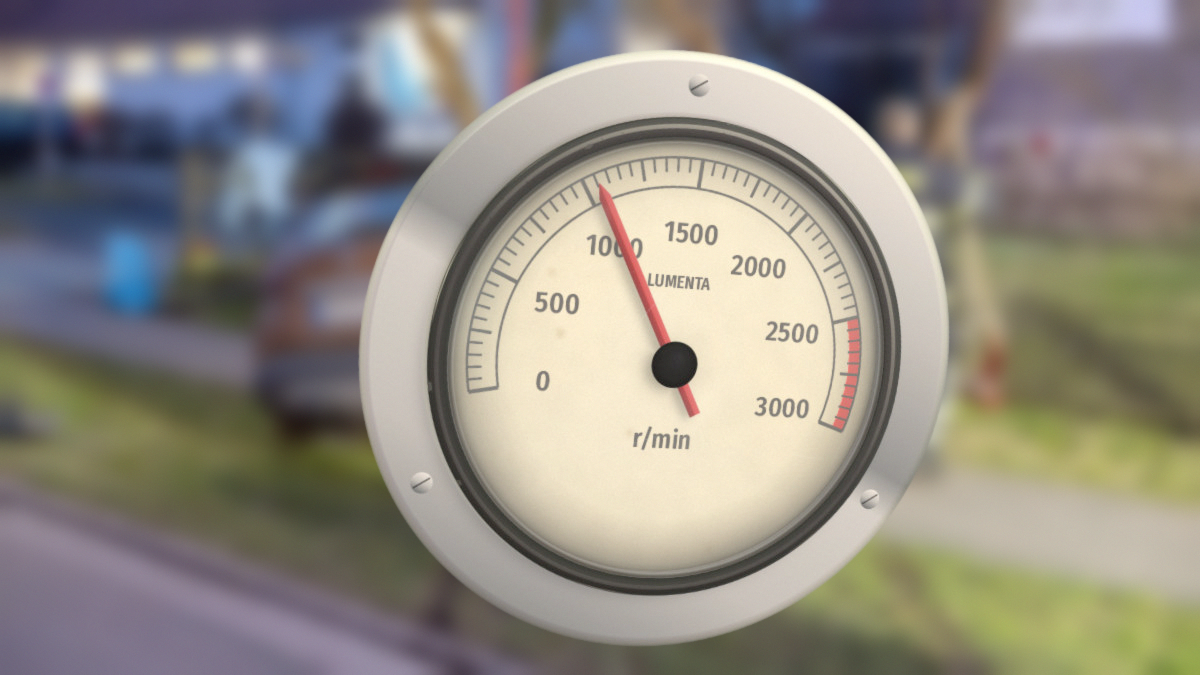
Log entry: {"value": 1050, "unit": "rpm"}
